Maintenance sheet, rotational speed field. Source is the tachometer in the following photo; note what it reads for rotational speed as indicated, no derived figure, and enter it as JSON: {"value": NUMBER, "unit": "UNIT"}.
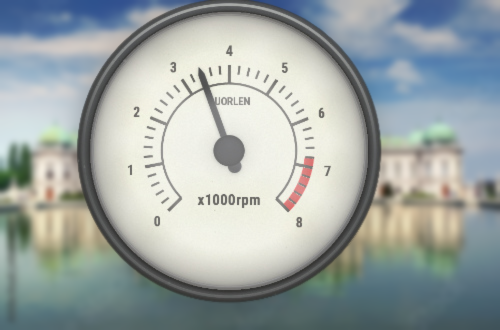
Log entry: {"value": 3400, "unit": "rpm"}
